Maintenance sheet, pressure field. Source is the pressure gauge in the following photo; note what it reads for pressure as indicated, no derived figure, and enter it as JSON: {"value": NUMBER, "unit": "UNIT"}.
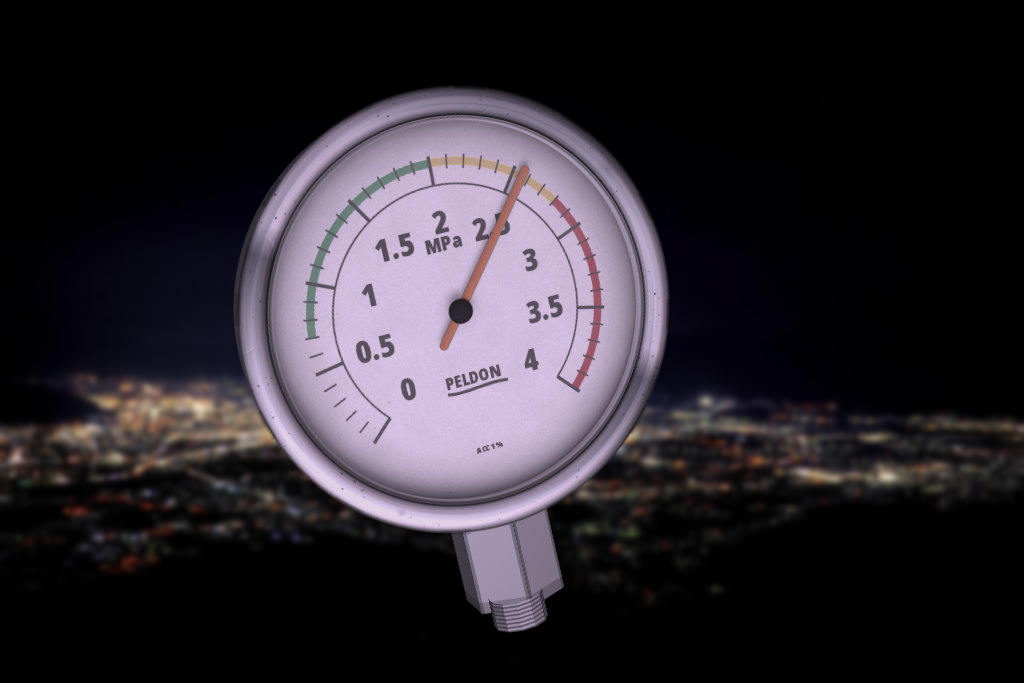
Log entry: {"value": 2.55, "unit": "MPa"}
